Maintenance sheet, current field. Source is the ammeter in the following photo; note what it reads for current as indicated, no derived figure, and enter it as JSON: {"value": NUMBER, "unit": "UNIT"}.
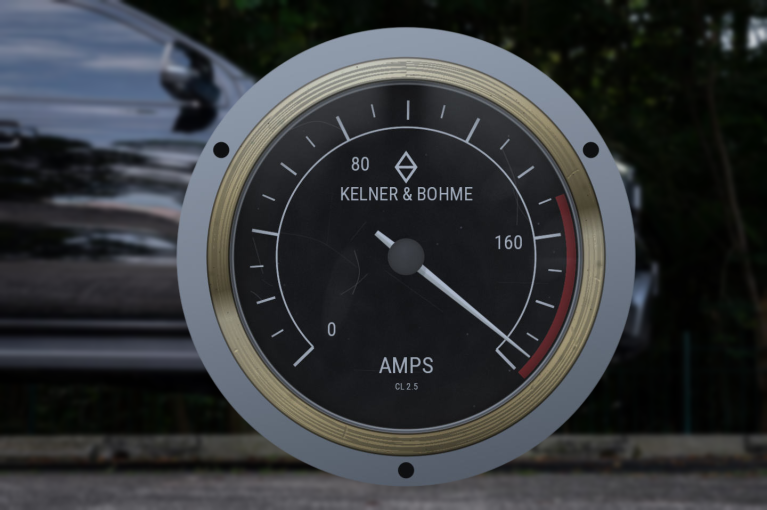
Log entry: {"value": 195, "unit": "A"}
